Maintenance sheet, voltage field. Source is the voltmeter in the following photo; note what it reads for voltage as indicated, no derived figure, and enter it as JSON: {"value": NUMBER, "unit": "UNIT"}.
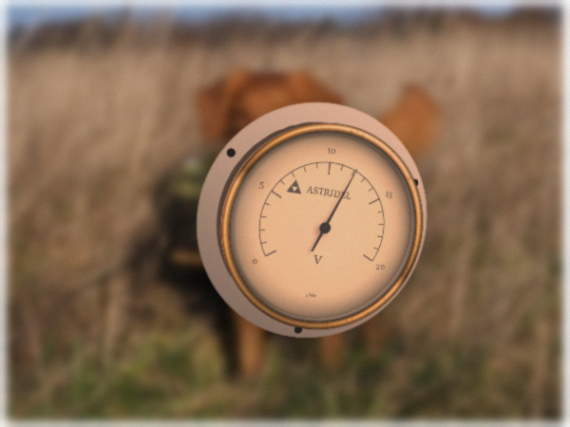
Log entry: {"value": 12, "unit": "V"}
